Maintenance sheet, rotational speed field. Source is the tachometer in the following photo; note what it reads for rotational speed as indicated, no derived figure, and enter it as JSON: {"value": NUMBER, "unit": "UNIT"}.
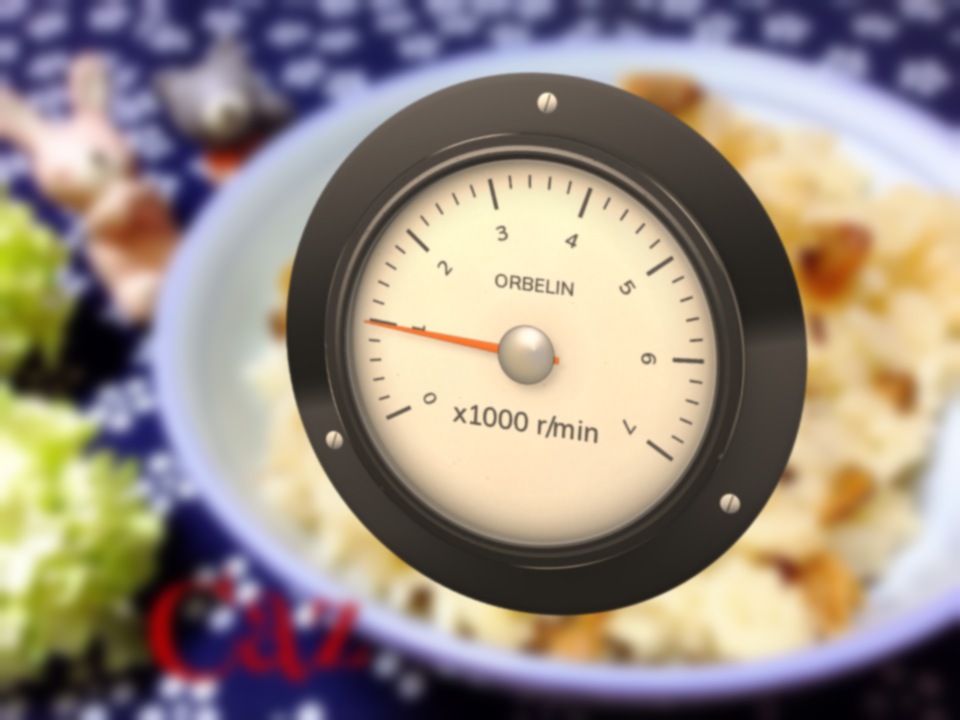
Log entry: {"value": 1000, "unit": "rpm"}
